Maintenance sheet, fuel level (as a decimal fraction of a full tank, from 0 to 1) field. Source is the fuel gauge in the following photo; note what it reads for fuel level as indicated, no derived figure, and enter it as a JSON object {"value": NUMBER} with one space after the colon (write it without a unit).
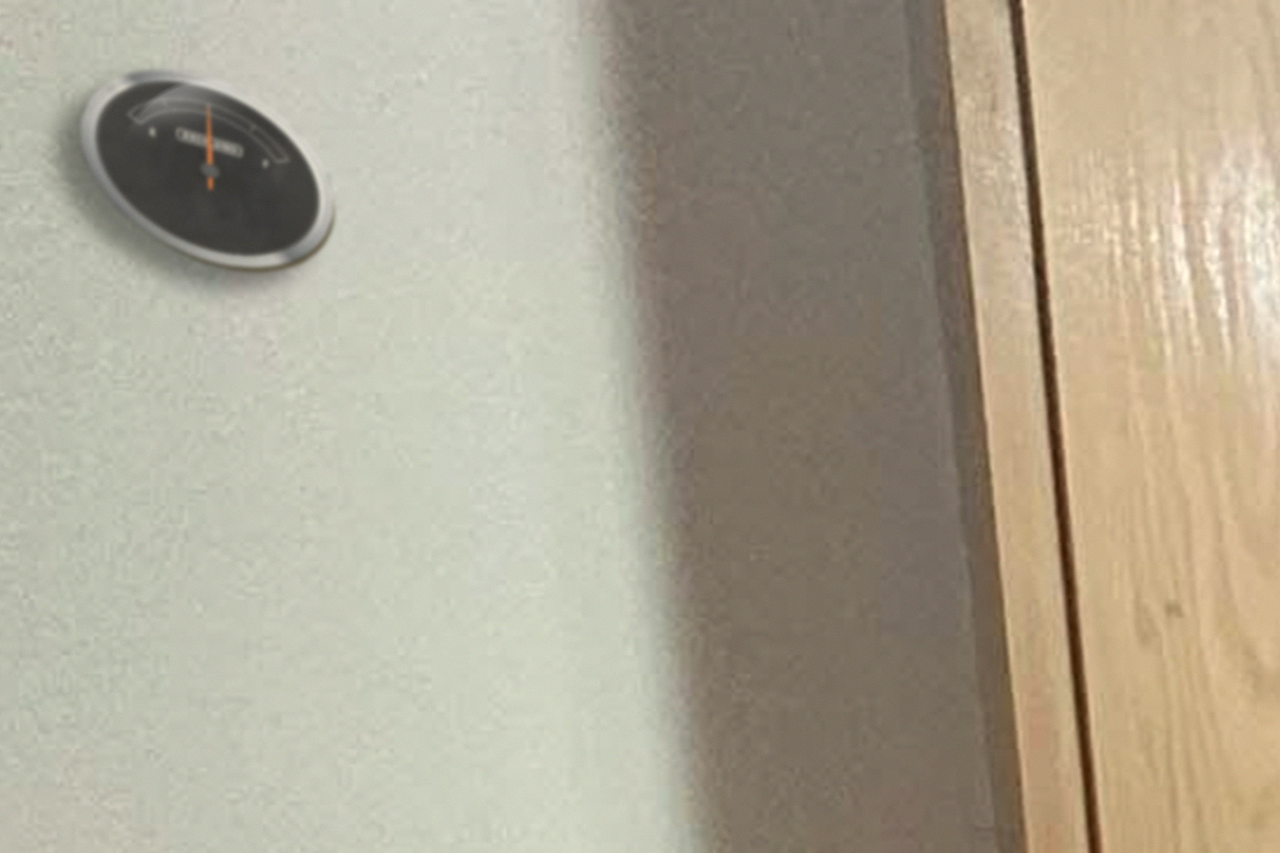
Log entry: {"value": 0.5}
